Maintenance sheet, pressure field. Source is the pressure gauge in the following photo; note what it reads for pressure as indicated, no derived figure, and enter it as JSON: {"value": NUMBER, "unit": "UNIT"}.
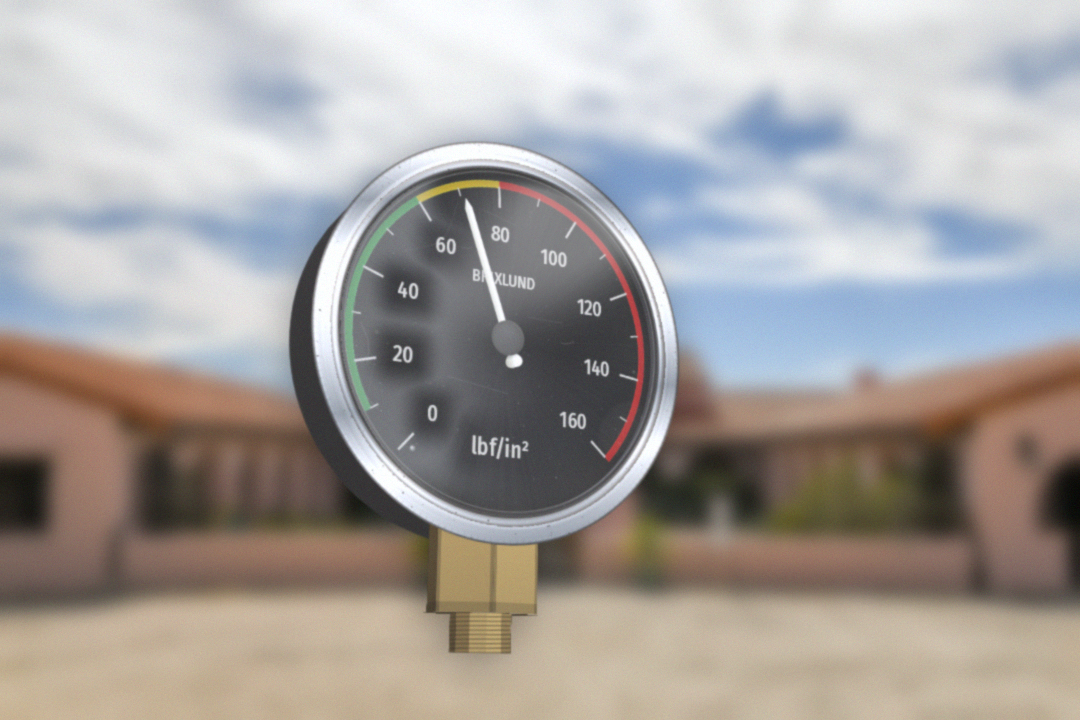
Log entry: {"value": 70, "unit": "psi"}
